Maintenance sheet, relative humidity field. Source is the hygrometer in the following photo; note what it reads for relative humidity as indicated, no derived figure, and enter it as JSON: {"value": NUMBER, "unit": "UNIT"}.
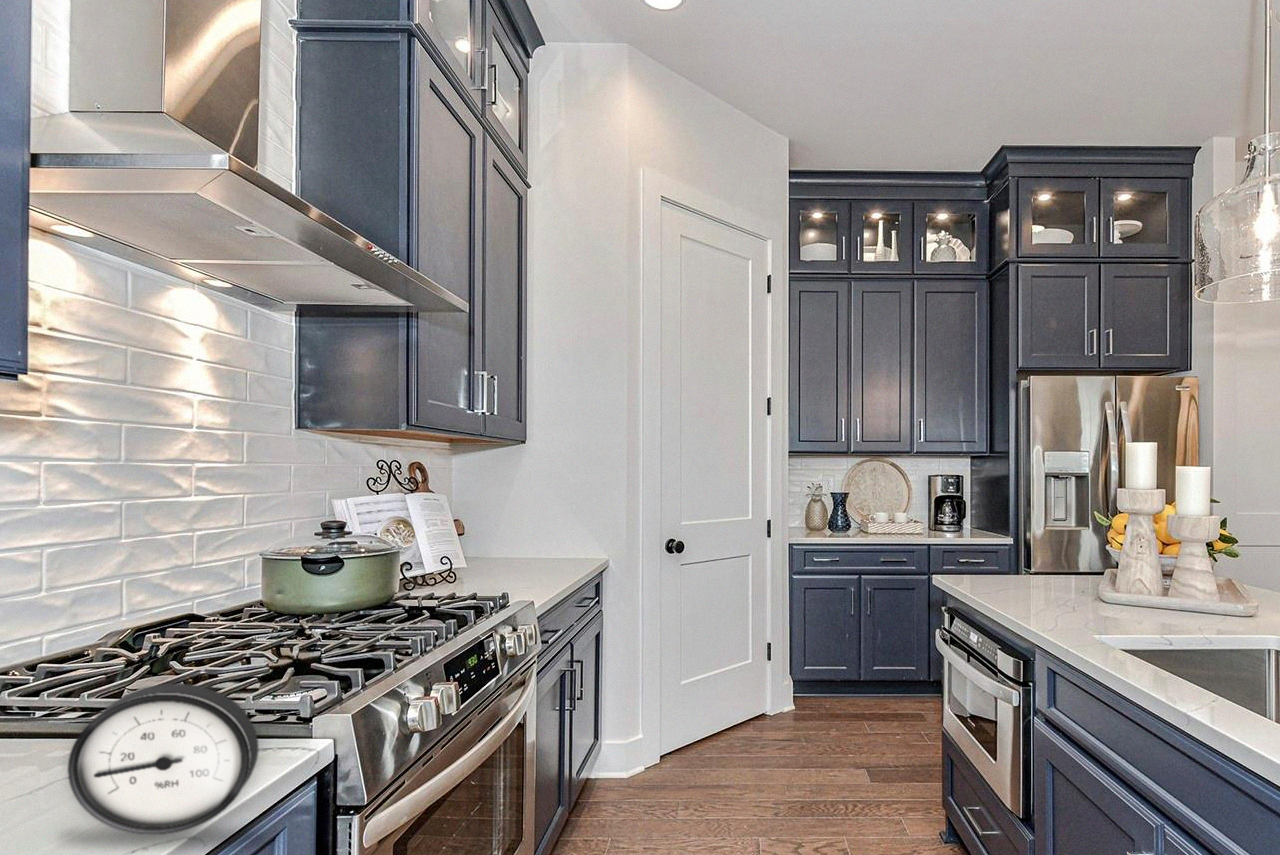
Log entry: {"value": 10, "unit": "%"}
